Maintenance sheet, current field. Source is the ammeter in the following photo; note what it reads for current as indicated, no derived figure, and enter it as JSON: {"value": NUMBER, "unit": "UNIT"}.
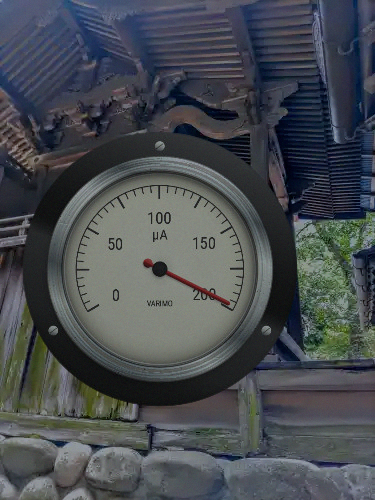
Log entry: {"value": 197.5, "unit": "µA"}
